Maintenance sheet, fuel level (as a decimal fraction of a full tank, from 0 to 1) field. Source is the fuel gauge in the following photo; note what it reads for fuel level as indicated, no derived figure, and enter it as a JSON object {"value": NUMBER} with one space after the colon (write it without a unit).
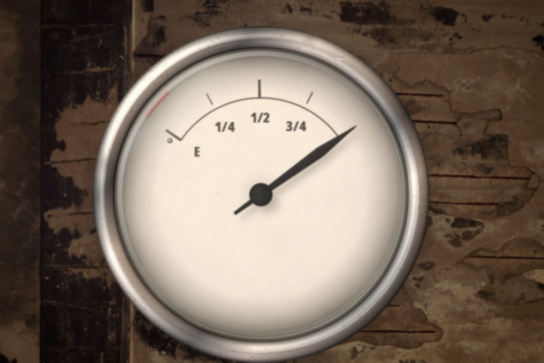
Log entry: {"value": 1}
